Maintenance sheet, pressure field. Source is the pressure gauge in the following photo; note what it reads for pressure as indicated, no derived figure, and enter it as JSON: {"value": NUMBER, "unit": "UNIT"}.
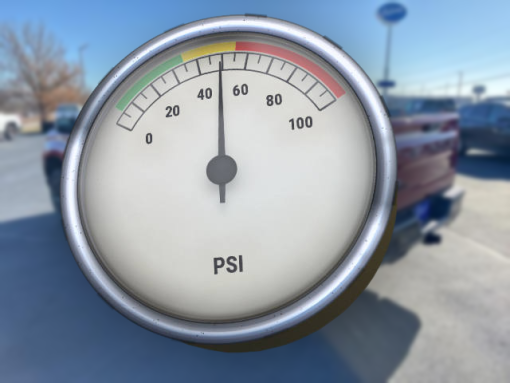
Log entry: {"value": 50, "unit": "psi"}
